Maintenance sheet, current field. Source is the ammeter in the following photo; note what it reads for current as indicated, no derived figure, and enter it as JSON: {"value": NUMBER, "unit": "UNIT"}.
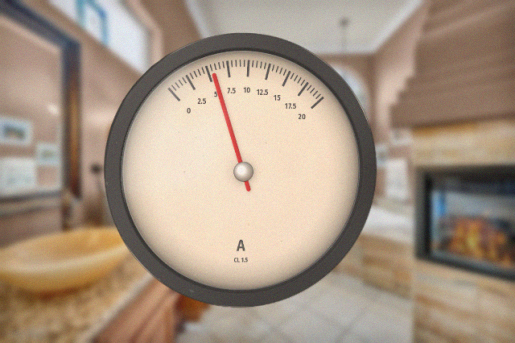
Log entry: {"value": 5.5, "unit": "A"}
